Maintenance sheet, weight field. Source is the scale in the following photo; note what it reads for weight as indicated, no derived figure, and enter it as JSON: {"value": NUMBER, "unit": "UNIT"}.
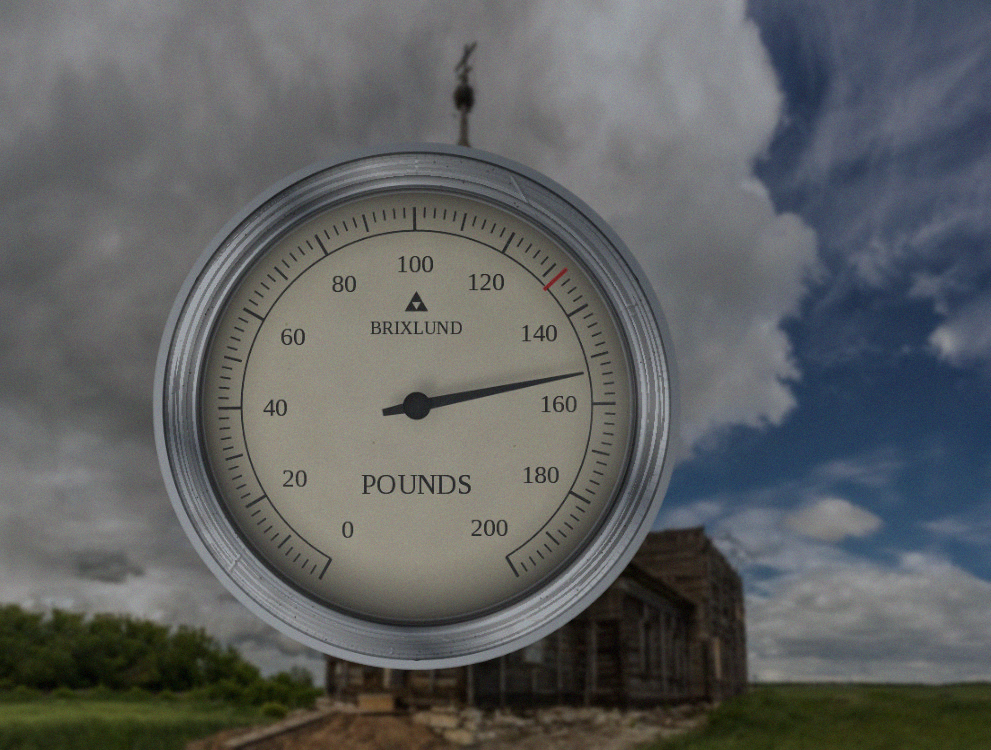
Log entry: {"value": 153, "unit": "lb"}
